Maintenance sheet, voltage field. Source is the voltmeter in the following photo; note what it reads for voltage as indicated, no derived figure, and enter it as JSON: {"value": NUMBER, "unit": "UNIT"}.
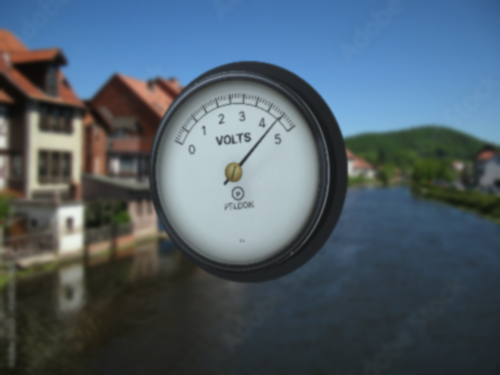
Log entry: {"value": 4.5, "unit": "V"}
